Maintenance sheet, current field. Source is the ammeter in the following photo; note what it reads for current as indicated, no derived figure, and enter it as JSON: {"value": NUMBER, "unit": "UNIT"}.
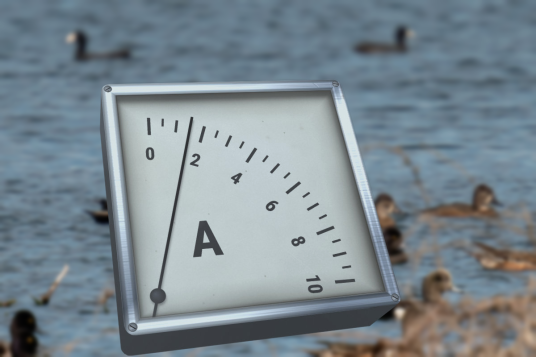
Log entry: {"value": 1.5, "unit": "A"}
